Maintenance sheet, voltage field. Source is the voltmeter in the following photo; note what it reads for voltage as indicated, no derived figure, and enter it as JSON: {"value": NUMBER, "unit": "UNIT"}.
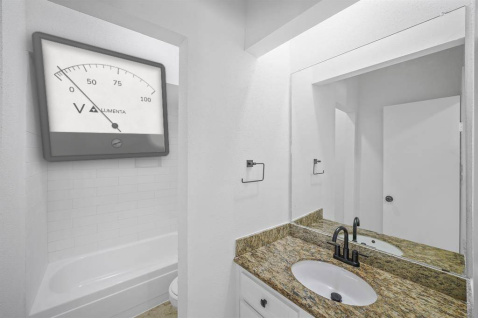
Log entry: {"value": 25, "unit": "V"}
